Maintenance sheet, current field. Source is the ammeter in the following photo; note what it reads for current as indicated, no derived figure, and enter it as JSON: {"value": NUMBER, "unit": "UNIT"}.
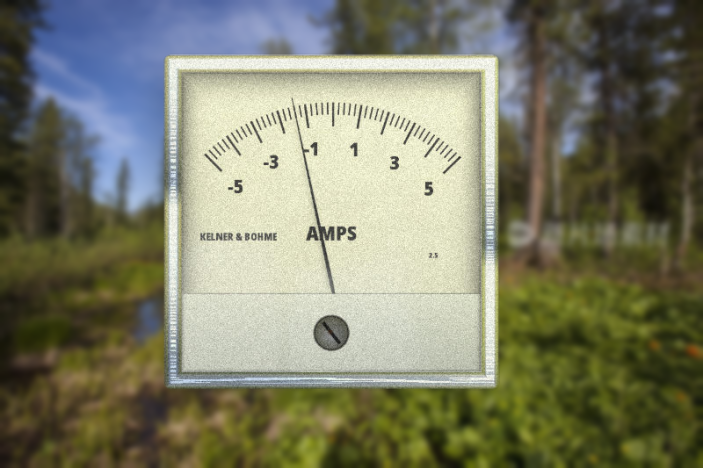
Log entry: {"value": -1.4, "unit": "A"}
